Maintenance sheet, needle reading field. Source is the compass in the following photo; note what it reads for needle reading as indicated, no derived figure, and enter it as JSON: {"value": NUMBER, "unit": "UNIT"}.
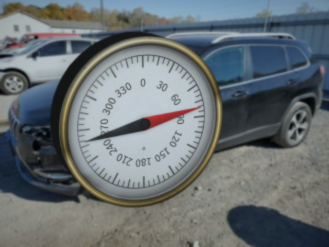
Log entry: {"value": 80, "unit": "°"}
